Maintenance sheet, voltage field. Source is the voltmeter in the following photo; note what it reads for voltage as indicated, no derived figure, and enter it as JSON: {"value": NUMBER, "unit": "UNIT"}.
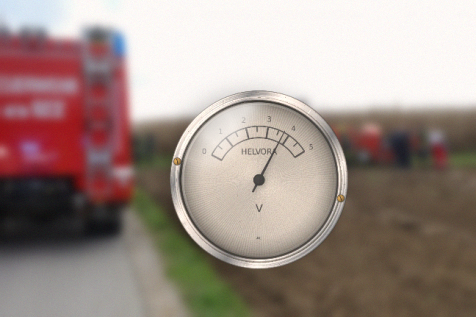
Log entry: {"value": 3.75, "unit": "V"}
